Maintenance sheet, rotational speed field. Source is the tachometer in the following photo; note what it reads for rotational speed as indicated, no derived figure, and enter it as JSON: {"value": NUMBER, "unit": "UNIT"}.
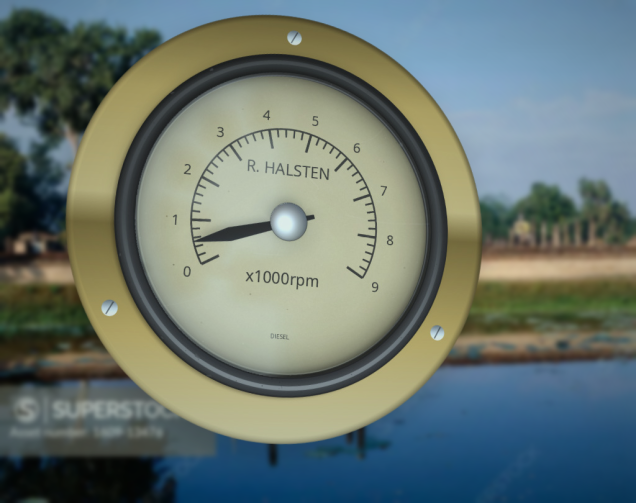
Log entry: {"value": 500, "unit": "rpm"}
